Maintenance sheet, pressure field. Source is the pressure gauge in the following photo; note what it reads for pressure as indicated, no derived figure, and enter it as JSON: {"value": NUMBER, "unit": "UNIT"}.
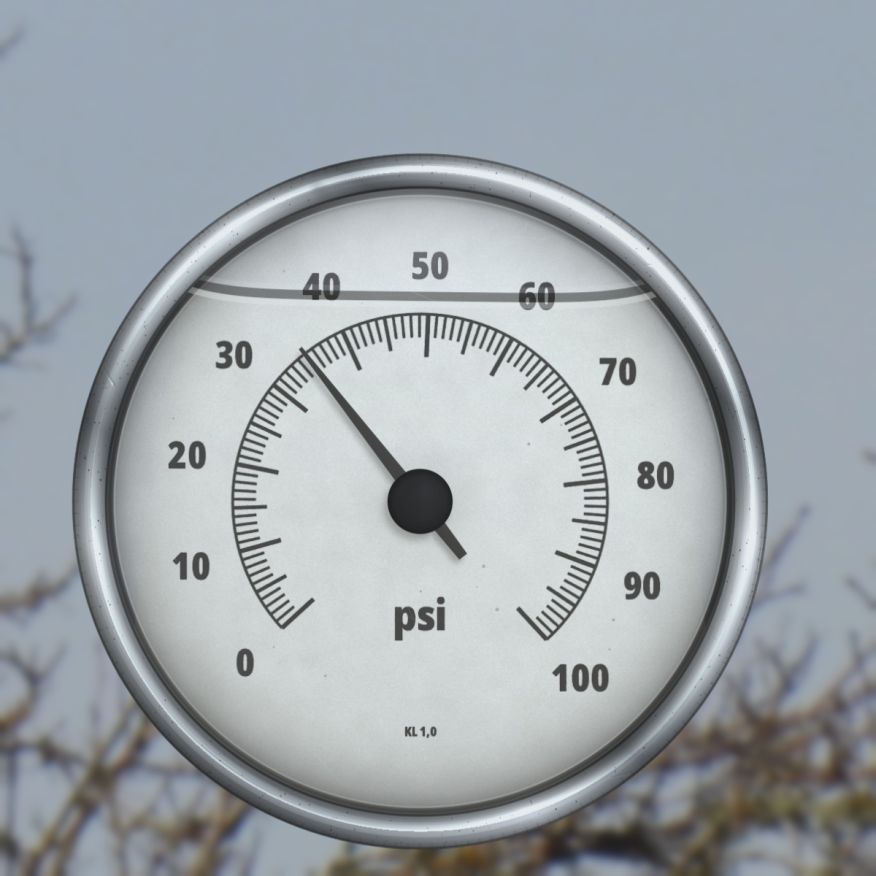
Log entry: {"value": 35, "unit": "psi"}
